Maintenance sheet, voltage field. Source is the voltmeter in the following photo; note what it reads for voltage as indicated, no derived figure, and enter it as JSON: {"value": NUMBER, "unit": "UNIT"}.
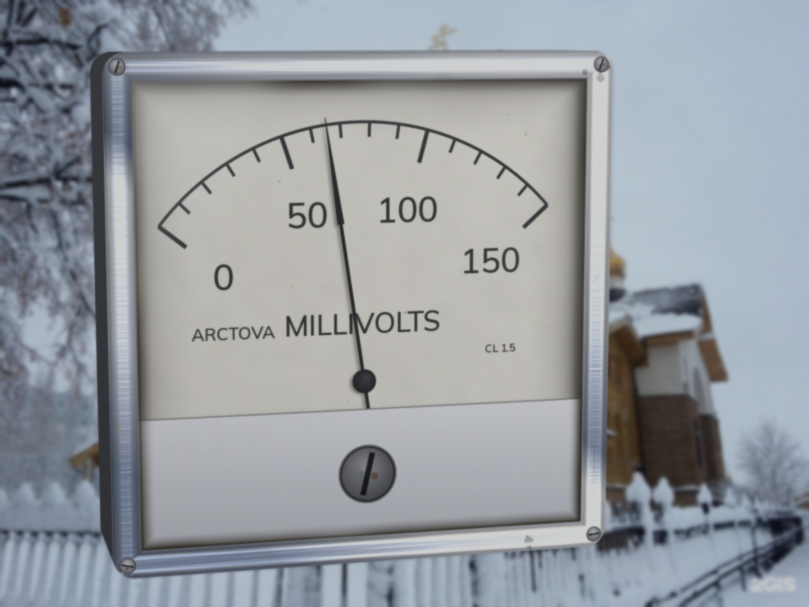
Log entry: {"value": 65, "unit": "mV"}
